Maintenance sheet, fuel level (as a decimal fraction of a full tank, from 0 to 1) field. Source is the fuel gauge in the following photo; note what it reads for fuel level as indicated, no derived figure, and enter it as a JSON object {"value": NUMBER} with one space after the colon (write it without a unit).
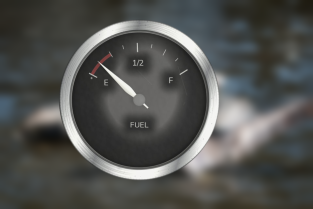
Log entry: {"value": 0.125}
